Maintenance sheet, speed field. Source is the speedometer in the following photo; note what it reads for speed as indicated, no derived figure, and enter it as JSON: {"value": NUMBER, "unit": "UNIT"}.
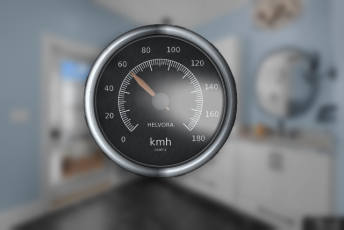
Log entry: {"value": 60, "unit": "km/h"}
